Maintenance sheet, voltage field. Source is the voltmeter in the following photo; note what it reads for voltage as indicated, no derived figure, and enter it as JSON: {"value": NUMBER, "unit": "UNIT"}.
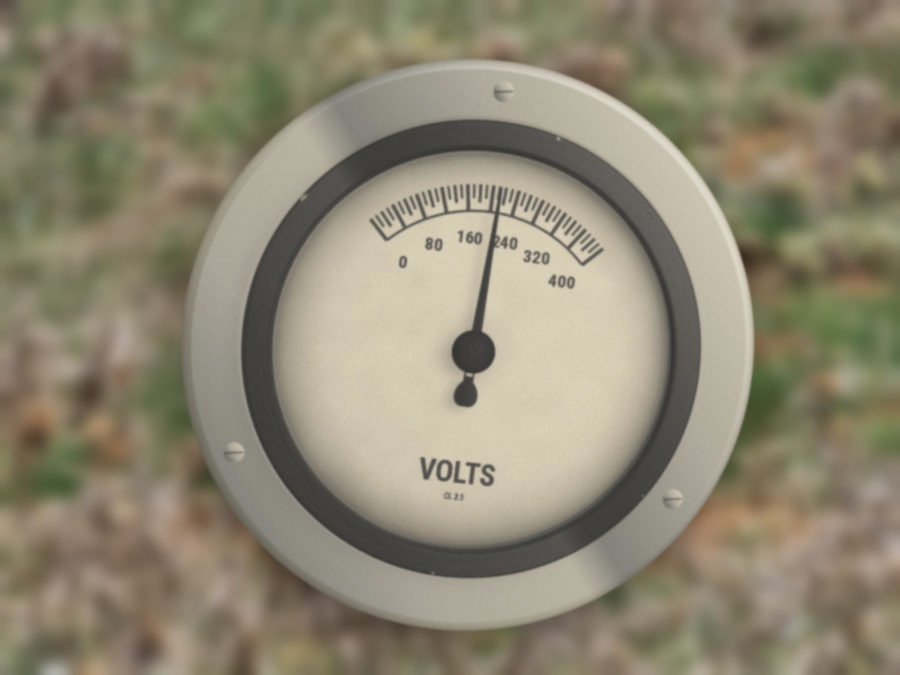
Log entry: {"value": 210, "unit": "V"}
